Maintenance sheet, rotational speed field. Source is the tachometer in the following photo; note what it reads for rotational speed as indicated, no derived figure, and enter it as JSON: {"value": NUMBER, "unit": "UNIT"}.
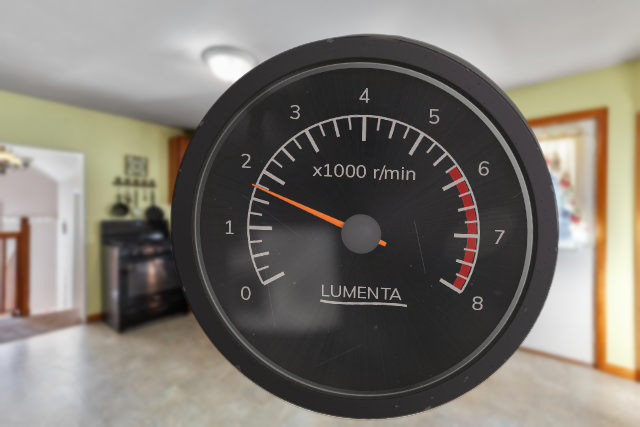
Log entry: {"value": 1750, "unit": "rpm"}
